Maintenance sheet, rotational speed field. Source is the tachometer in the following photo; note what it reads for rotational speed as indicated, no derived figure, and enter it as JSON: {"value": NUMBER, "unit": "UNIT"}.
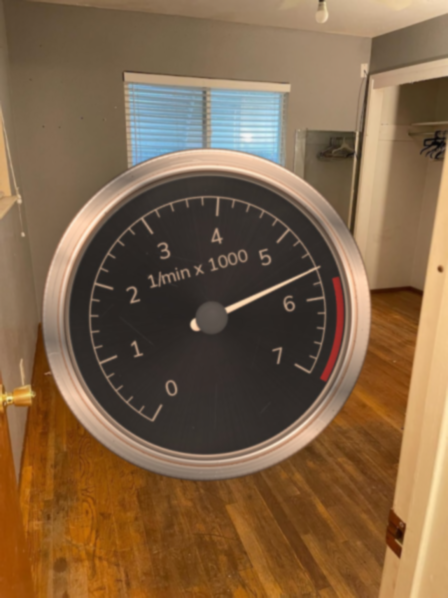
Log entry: {"value": 5600, "unit": "rpm"}
